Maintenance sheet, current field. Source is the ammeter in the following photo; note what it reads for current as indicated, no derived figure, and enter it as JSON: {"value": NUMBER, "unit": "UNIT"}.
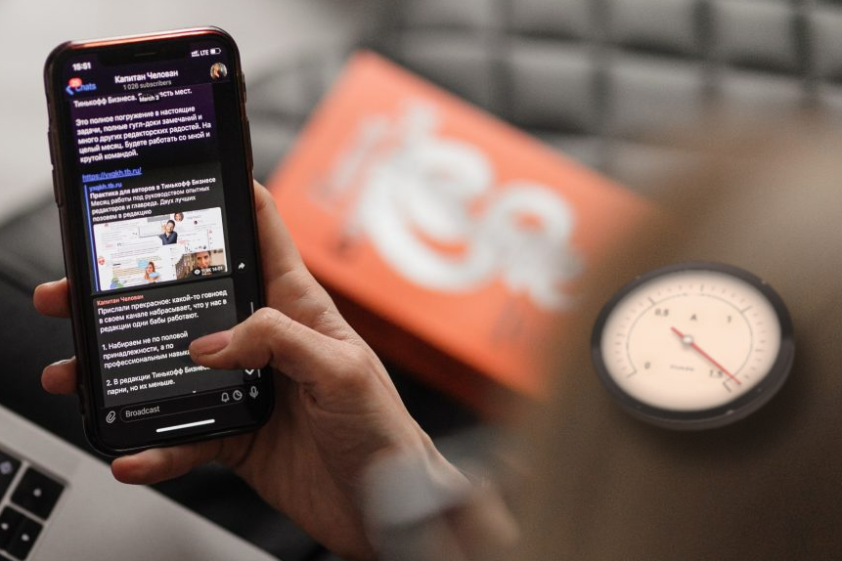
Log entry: {"value": 1.45, "unit": "A"}
